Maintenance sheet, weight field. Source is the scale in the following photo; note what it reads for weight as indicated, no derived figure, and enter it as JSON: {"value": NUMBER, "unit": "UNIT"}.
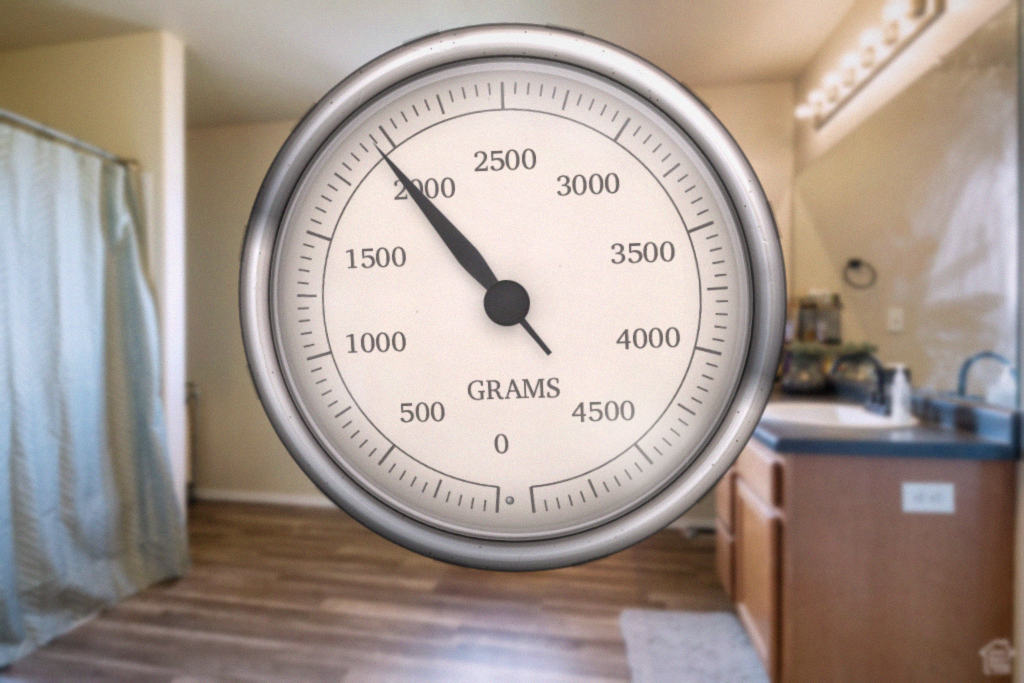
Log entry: {"value": 1950, "unit": "g"}
